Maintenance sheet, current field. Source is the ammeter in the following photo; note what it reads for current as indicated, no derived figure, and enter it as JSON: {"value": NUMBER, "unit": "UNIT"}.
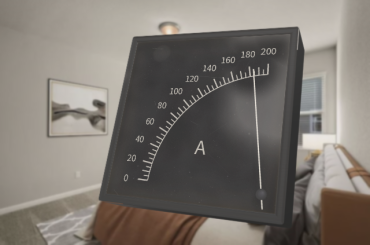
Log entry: {"value": 185, "unit": "A"}
